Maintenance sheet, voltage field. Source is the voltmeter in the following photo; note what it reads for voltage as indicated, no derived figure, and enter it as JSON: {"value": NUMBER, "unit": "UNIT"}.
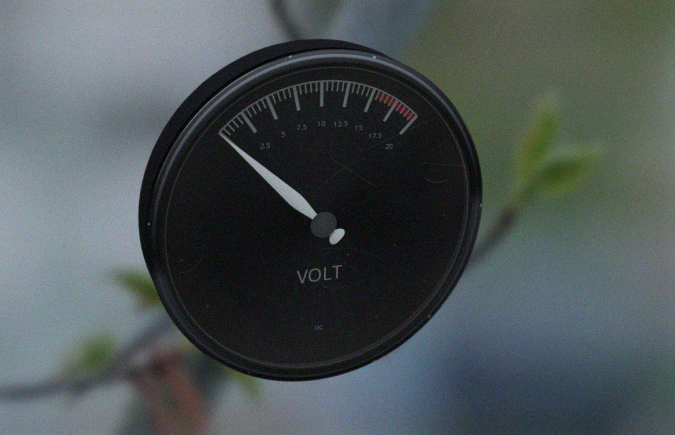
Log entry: {"value": 0, "unit": "V"}
